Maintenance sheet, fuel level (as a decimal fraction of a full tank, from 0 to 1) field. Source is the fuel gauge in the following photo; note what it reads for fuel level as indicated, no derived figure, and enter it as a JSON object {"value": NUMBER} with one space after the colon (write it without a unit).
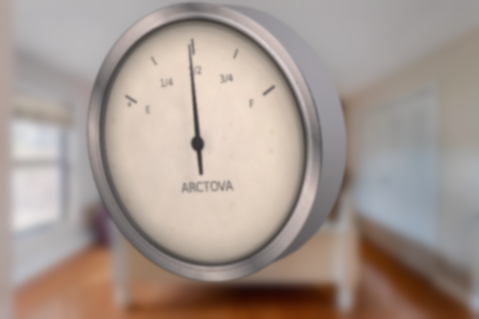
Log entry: {"value": 0.5}
